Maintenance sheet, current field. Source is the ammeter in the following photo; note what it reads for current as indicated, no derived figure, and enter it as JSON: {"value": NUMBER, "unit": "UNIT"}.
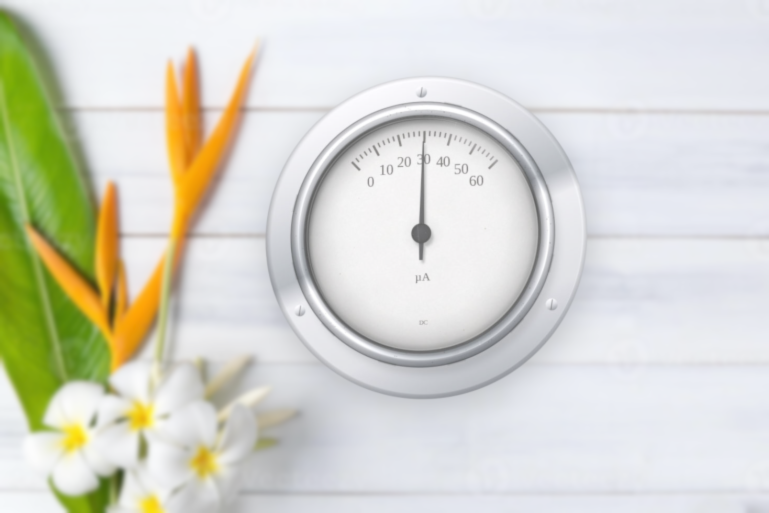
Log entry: {"value": 30, "unit": "µA"}
